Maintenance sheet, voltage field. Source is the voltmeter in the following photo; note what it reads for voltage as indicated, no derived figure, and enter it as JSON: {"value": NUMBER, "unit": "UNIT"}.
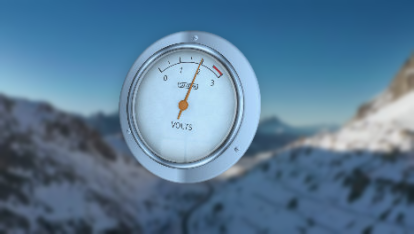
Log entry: {"value": 2, "unit": "V"}
